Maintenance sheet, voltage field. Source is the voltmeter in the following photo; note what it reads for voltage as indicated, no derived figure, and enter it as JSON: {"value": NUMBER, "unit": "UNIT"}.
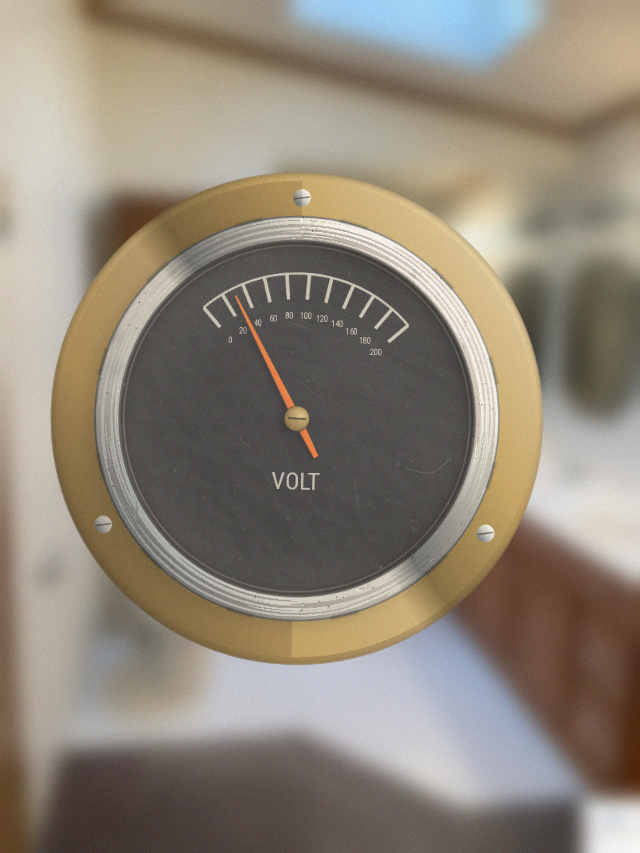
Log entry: {"value": 30, "unit": "V"}
